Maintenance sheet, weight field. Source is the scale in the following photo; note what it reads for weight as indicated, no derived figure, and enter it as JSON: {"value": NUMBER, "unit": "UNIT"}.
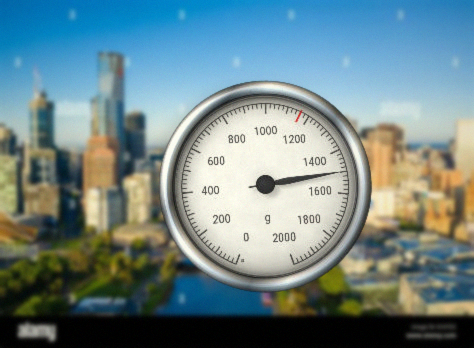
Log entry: {"value": 1500, "unit": "g"}
